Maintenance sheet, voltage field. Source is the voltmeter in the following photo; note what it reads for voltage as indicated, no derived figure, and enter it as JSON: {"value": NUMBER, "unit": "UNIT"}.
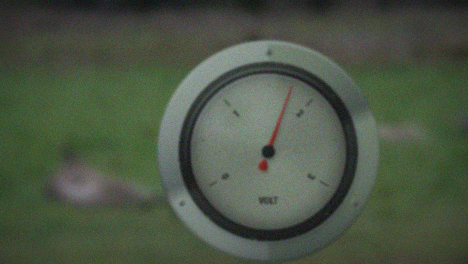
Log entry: {"value": 1.75, "unit": "V"}
